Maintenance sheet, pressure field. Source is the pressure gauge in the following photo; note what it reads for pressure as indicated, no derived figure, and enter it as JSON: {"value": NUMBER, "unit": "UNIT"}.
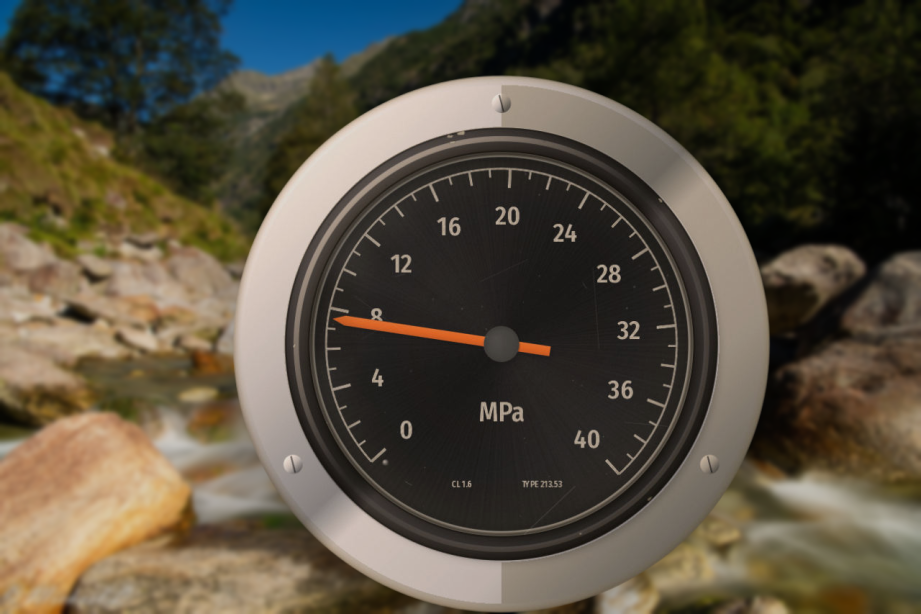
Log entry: {"value": 7.5, "unit": "MPa"}
